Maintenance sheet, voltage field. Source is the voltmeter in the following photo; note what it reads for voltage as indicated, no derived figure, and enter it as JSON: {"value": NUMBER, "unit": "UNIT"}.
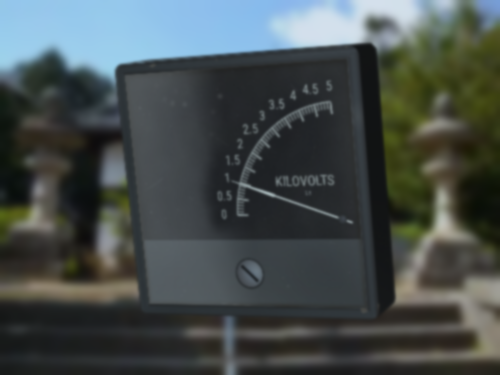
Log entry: {"value": 1, "unit": "kV"}
